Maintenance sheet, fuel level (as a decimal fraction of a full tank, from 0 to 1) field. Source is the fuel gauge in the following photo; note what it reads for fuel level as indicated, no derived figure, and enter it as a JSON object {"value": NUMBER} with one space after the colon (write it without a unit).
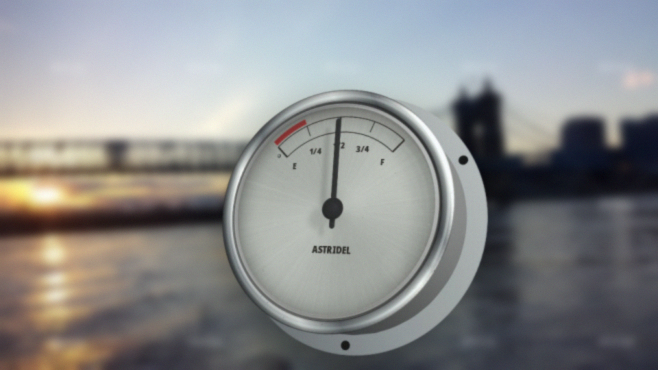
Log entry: {"value": 0.5}
